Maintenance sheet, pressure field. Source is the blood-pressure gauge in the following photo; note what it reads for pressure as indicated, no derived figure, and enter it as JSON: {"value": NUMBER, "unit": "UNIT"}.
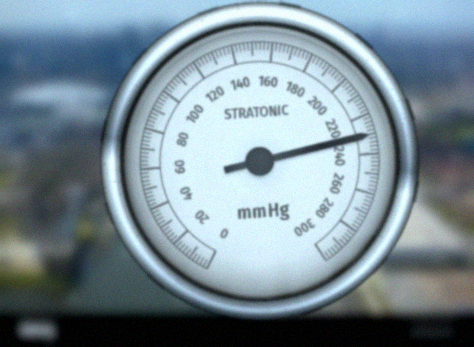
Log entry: {"value": 230, "unit": "mmHg"}
